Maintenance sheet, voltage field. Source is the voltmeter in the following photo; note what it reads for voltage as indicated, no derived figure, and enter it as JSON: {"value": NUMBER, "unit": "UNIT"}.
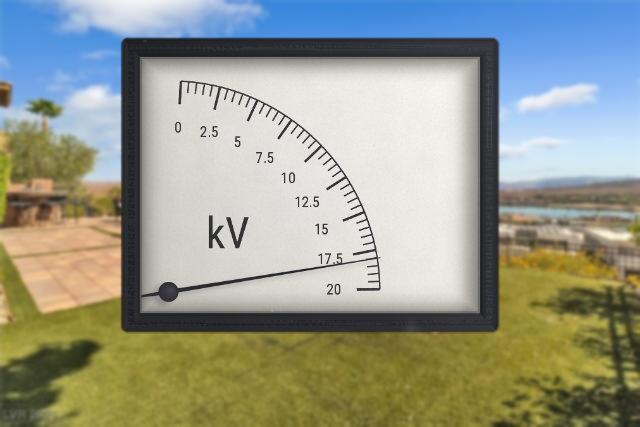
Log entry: {"value": 18, "unit": "kV"}
